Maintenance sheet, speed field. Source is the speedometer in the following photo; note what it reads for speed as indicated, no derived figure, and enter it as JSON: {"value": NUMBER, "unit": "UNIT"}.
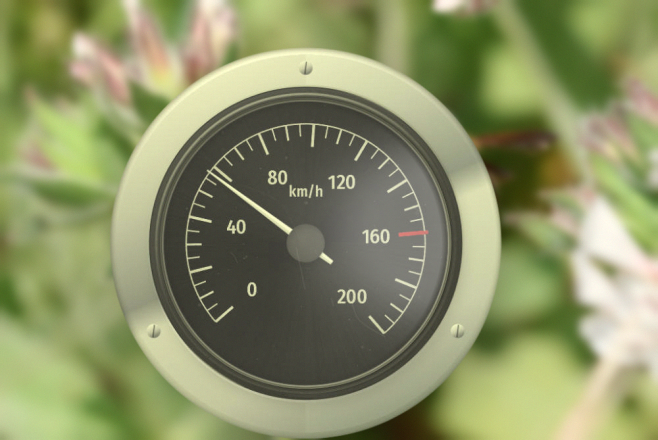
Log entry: {"value": 57.5, "unit": "km/h"}
